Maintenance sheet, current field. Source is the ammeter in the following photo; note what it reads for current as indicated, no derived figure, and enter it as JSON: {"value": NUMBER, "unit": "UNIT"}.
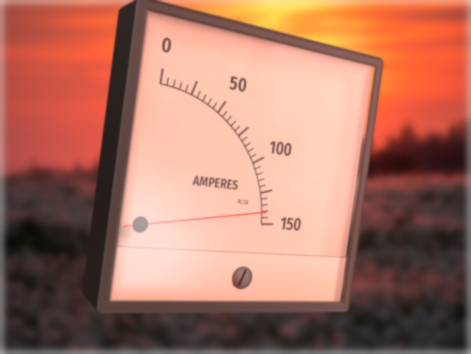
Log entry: {"value": 140, "unit": "A"}
